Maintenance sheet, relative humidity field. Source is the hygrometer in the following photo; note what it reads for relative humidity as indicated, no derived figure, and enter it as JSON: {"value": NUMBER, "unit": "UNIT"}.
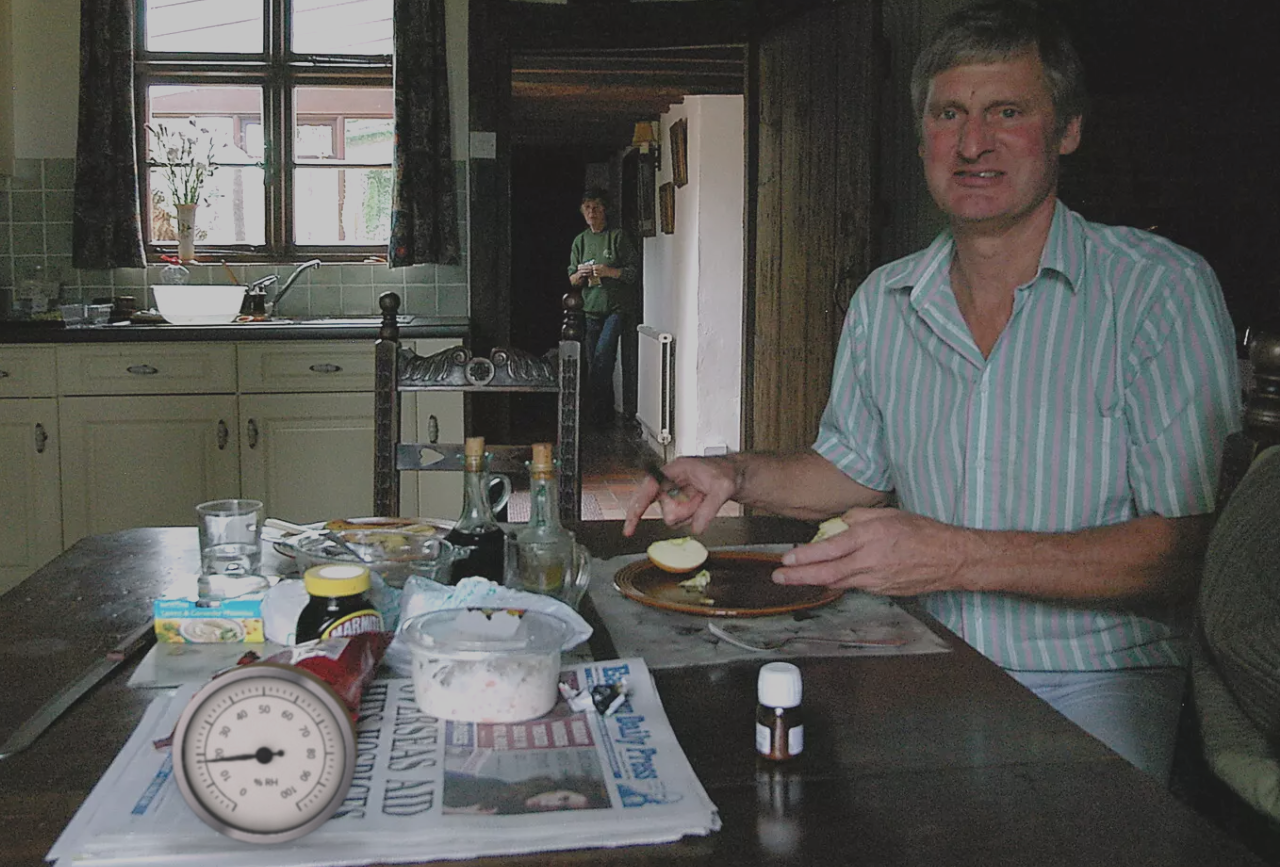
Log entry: {"value": 18, "unit": "%"}
